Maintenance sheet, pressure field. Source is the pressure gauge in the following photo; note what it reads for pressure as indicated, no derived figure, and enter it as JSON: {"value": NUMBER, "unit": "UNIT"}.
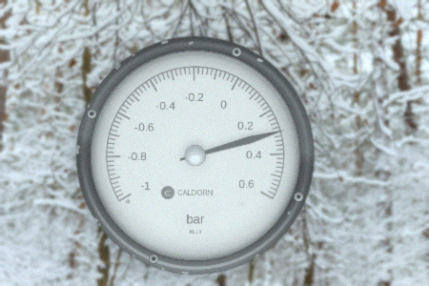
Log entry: {"value": 0.3, "unit": "bar"}
